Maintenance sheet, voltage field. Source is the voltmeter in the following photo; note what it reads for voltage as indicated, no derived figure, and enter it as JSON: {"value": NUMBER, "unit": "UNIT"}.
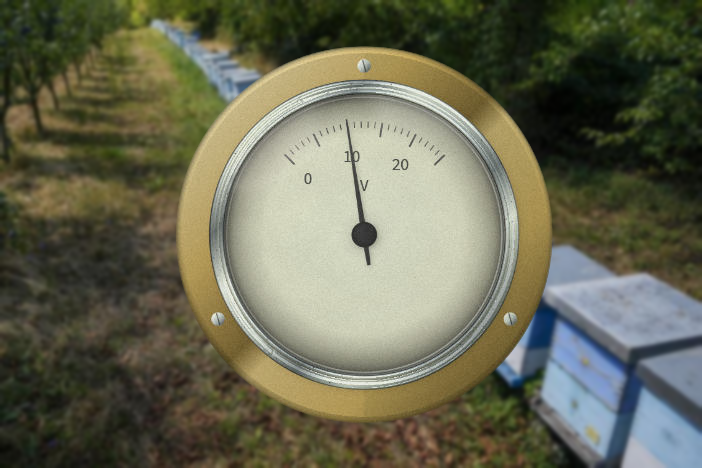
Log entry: {"value": 10, "unit": "V"}
